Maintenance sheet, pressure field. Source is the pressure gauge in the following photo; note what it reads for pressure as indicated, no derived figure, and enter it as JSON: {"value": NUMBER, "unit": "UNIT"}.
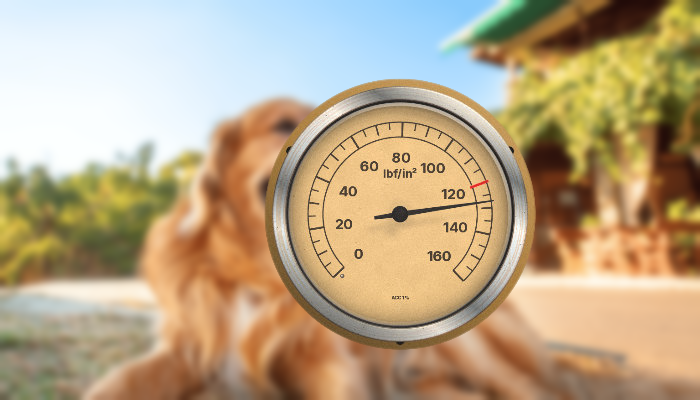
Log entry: {"value": 127.5, "unit": "psi"}
